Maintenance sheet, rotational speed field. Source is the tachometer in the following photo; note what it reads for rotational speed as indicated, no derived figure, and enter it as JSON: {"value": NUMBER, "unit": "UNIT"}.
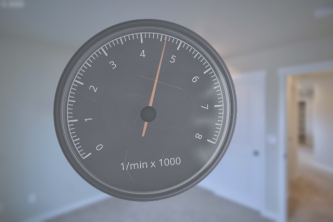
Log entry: {"value": 4600, "unit": "rpm"}
